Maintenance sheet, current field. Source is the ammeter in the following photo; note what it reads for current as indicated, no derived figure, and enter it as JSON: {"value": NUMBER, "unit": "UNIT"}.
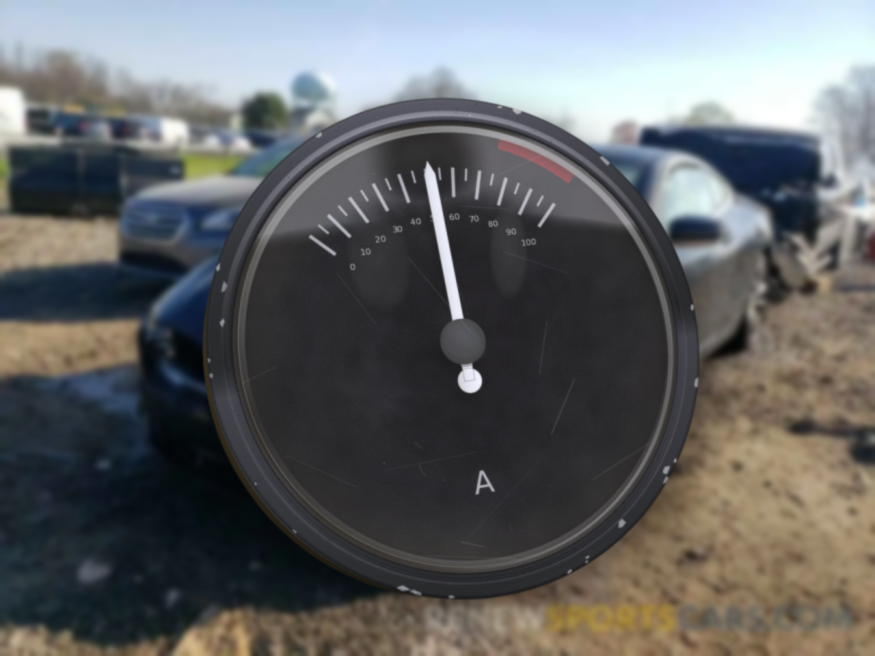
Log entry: {"value": 50, "unit": "A"}
